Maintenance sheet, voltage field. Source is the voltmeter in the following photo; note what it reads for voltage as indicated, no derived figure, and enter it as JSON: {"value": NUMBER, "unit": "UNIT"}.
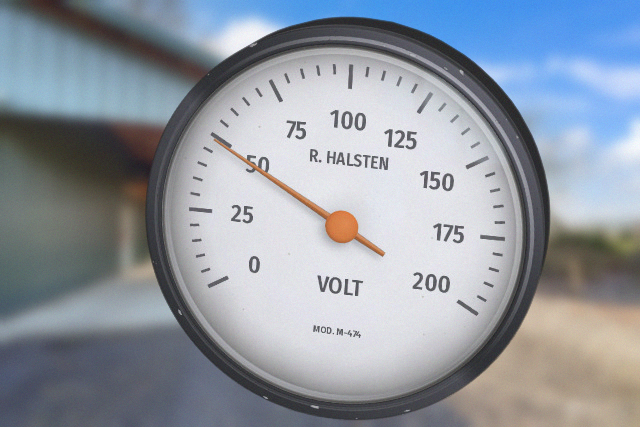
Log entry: {"value": 50, "unit": "V"}
